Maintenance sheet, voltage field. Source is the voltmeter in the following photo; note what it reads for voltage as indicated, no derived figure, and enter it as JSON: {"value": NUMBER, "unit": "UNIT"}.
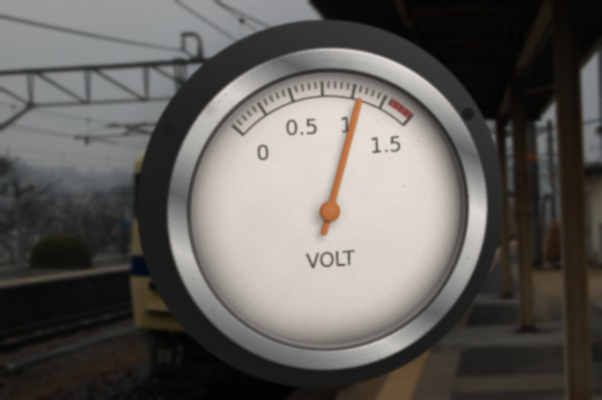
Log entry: {"value": 1.05, "unit": "V"}
